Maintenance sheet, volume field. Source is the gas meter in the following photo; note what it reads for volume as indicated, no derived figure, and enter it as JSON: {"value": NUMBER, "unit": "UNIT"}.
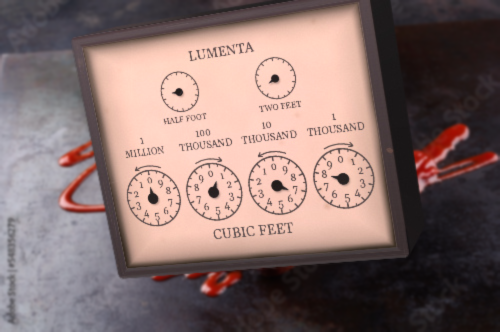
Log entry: {"value": 6800, "unit": "ft³"}
